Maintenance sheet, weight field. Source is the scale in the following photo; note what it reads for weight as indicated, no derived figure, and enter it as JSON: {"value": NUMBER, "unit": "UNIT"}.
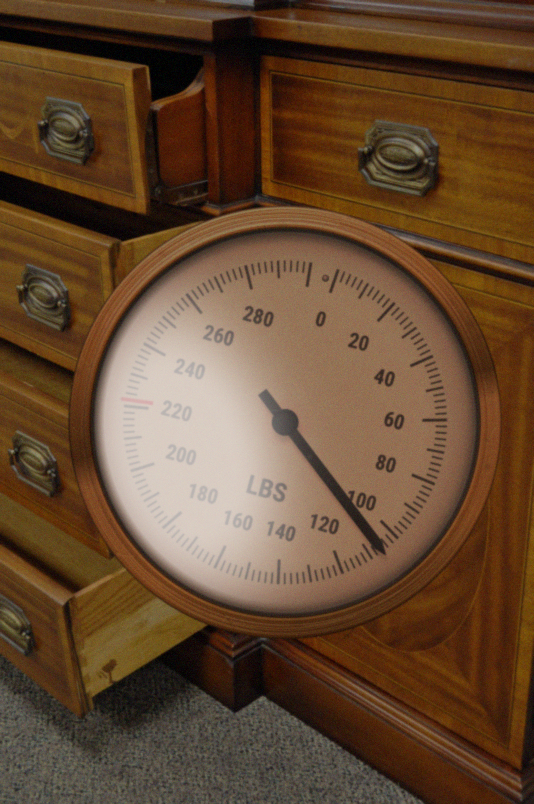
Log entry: {"value": 106, "unit": "lb"}
